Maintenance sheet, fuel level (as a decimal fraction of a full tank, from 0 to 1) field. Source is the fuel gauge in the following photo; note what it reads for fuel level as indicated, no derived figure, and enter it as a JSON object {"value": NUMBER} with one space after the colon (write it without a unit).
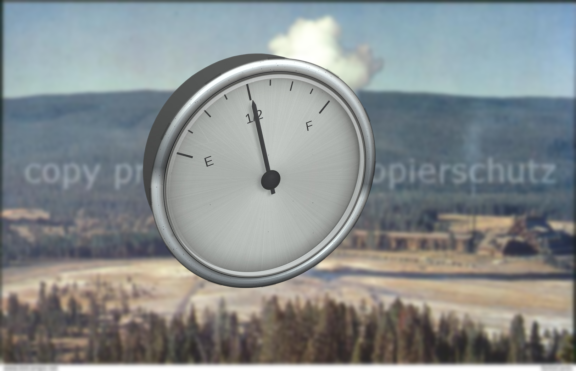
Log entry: {"value": 0.5}
